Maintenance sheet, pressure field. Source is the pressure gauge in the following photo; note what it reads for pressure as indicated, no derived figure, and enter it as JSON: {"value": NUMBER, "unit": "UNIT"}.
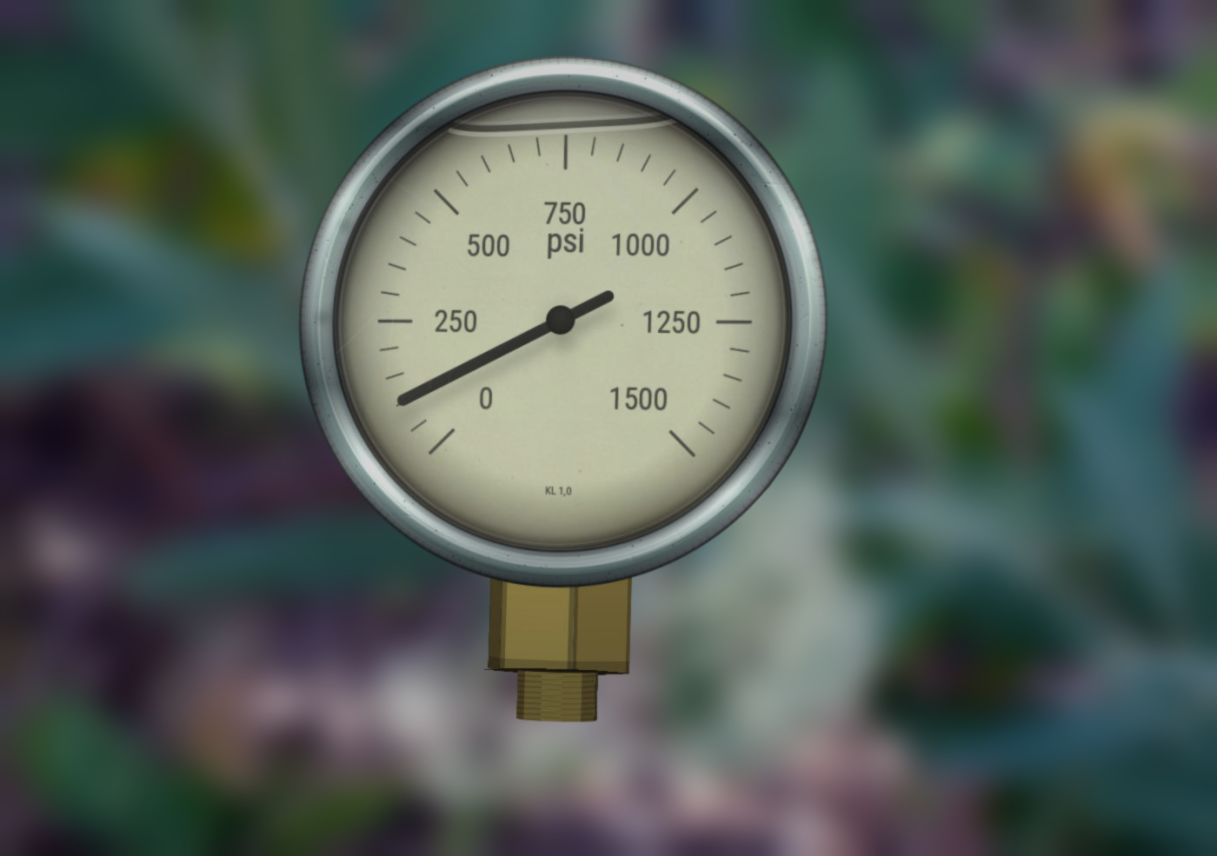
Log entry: {"value": 100, "unit": "psi"}
